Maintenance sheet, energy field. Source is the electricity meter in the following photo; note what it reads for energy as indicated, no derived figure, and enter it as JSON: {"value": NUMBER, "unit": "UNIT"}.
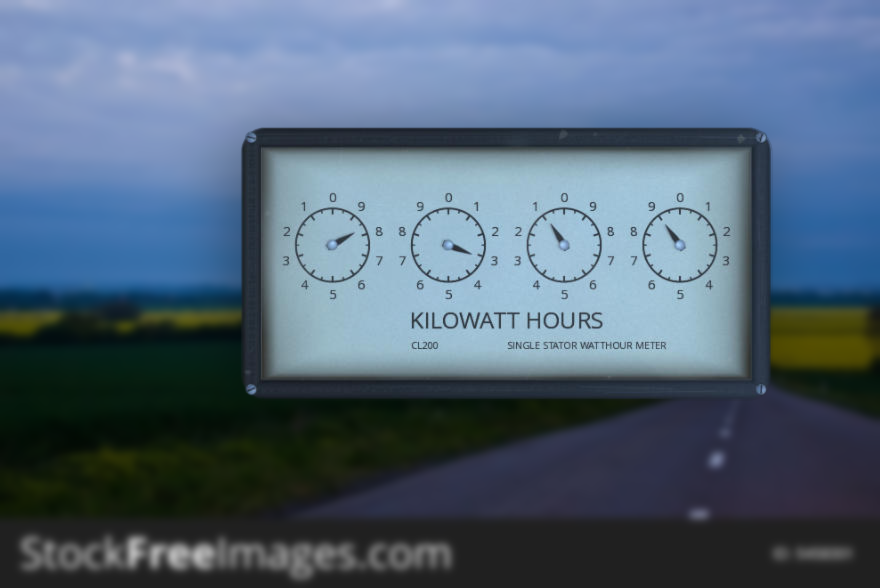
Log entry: {"value": 8309, "unit": "kWh"}
